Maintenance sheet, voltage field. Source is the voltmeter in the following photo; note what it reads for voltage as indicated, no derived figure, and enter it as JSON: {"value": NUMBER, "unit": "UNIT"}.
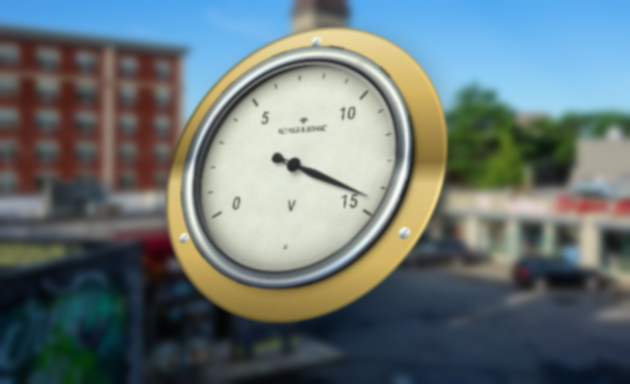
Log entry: {"value": 14.5, "unit": "V"}
